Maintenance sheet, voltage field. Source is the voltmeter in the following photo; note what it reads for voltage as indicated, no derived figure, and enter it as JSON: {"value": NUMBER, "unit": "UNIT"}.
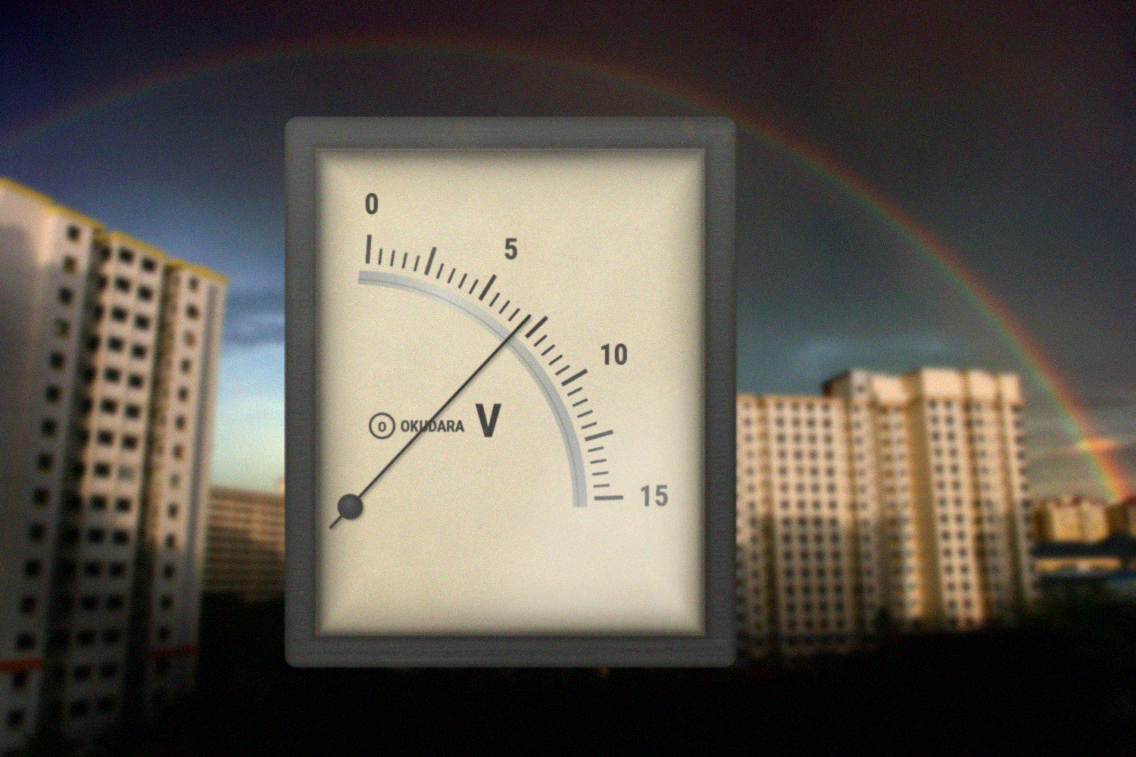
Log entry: {"value": 7, "unit": "V"}
